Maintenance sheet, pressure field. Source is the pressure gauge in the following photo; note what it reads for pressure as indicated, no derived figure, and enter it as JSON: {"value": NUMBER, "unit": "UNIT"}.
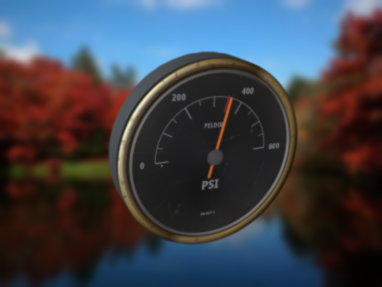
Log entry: {"value": 350, "unit": "psi"}
